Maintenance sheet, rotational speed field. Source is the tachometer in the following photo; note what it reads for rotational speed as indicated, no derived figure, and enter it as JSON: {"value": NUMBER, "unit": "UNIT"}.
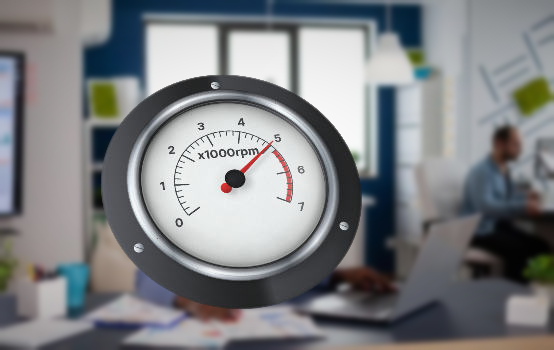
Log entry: {"value": 5000, "unit": "rpm"}
